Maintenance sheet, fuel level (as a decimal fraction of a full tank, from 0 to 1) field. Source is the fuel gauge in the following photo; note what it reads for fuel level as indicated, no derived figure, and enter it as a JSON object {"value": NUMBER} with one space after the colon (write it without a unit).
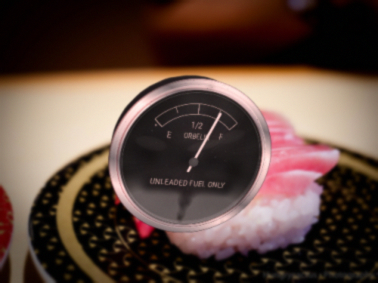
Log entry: {"value": 0.75}
